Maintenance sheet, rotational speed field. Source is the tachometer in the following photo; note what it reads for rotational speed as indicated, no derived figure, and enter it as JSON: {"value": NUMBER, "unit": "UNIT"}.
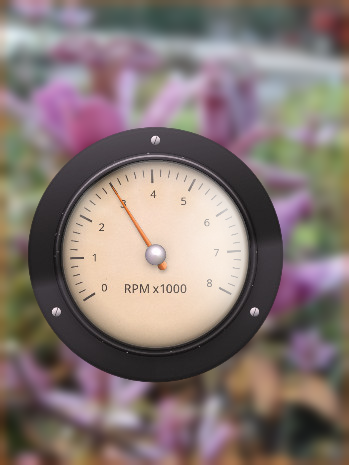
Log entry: {"value": 3000, "unit": "rpm"}
